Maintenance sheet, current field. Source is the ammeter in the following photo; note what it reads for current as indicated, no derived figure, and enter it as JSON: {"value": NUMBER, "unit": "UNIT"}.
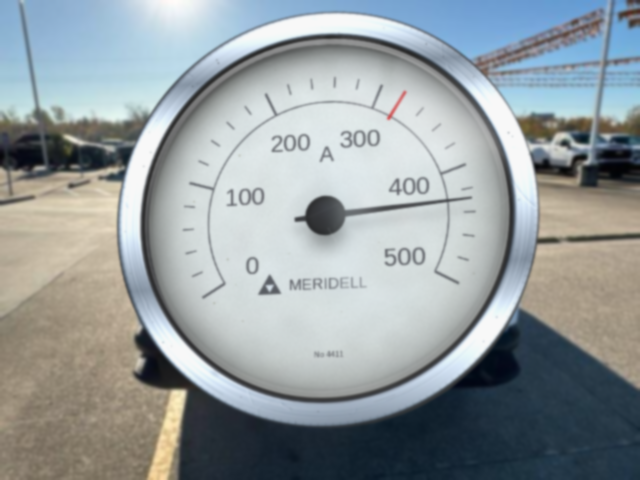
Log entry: {"value": 430, "unit": "A"}
